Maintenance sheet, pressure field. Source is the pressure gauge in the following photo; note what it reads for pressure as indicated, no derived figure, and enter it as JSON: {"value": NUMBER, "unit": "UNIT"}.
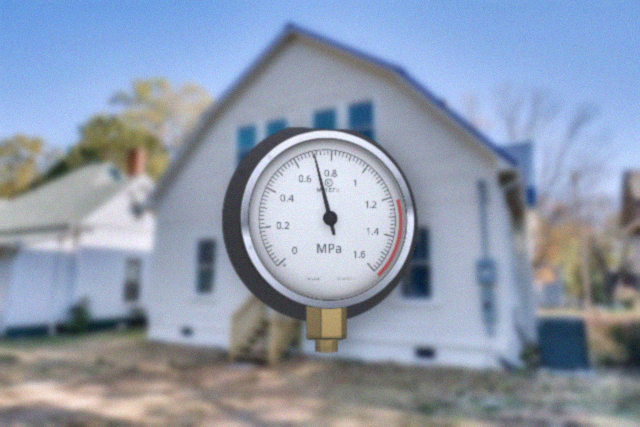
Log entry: {"value": 0.7, "unit": "MPa"}
